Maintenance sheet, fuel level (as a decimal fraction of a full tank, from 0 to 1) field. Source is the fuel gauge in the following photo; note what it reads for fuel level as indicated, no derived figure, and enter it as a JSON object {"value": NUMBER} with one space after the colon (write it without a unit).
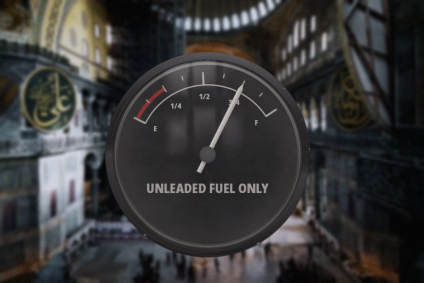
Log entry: {"value": 0.75}
